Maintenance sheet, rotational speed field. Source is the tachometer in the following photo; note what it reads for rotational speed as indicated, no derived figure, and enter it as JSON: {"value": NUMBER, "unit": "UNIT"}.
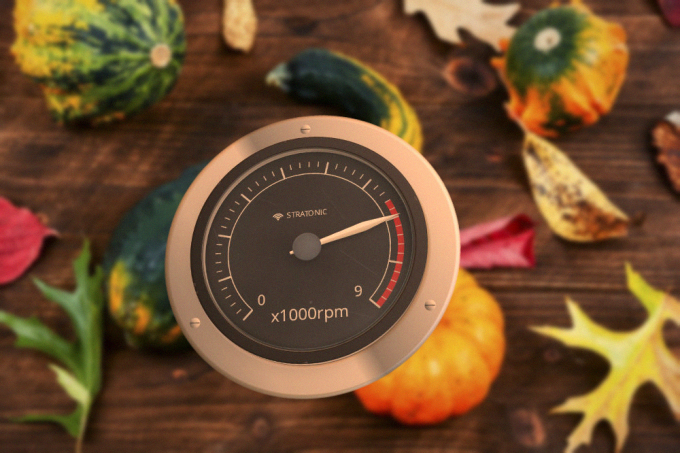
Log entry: {"value": 7000, "unit": "rpm"}
